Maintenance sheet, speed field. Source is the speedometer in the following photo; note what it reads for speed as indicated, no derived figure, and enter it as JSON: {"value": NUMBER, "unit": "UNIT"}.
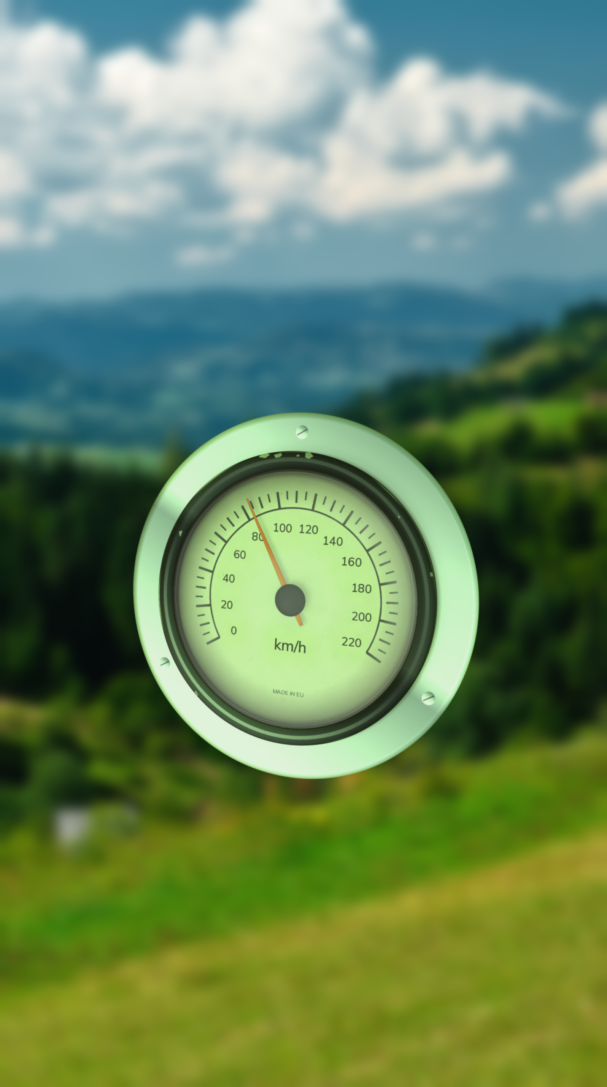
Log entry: {"value": 85, "unit": "km/h"}
